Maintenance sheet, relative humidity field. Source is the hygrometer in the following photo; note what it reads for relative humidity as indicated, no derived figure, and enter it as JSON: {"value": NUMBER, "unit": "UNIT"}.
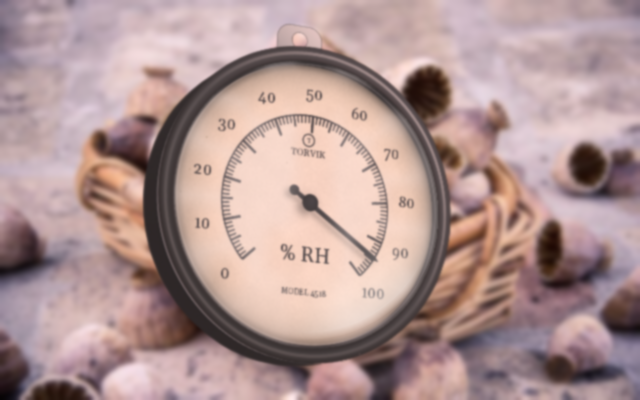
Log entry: {"value": 95, "unit": "%"}
